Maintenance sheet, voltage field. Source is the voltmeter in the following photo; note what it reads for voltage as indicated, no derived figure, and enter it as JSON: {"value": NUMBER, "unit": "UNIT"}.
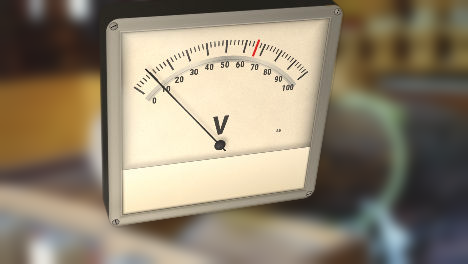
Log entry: {"value": 10, "unit": "V"}
